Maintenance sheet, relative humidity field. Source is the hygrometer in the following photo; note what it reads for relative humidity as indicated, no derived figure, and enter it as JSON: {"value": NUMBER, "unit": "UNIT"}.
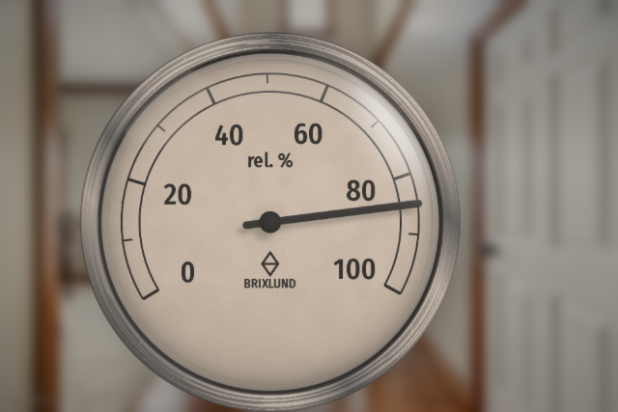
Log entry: {"value": 85, "unit": "%"}
